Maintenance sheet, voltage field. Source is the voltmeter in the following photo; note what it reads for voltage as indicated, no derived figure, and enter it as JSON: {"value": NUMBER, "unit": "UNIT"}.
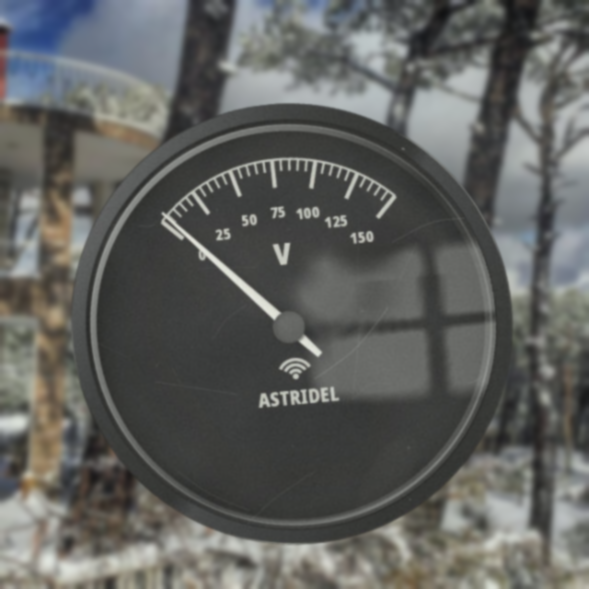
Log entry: {"value": 5, "unit": "V"}
